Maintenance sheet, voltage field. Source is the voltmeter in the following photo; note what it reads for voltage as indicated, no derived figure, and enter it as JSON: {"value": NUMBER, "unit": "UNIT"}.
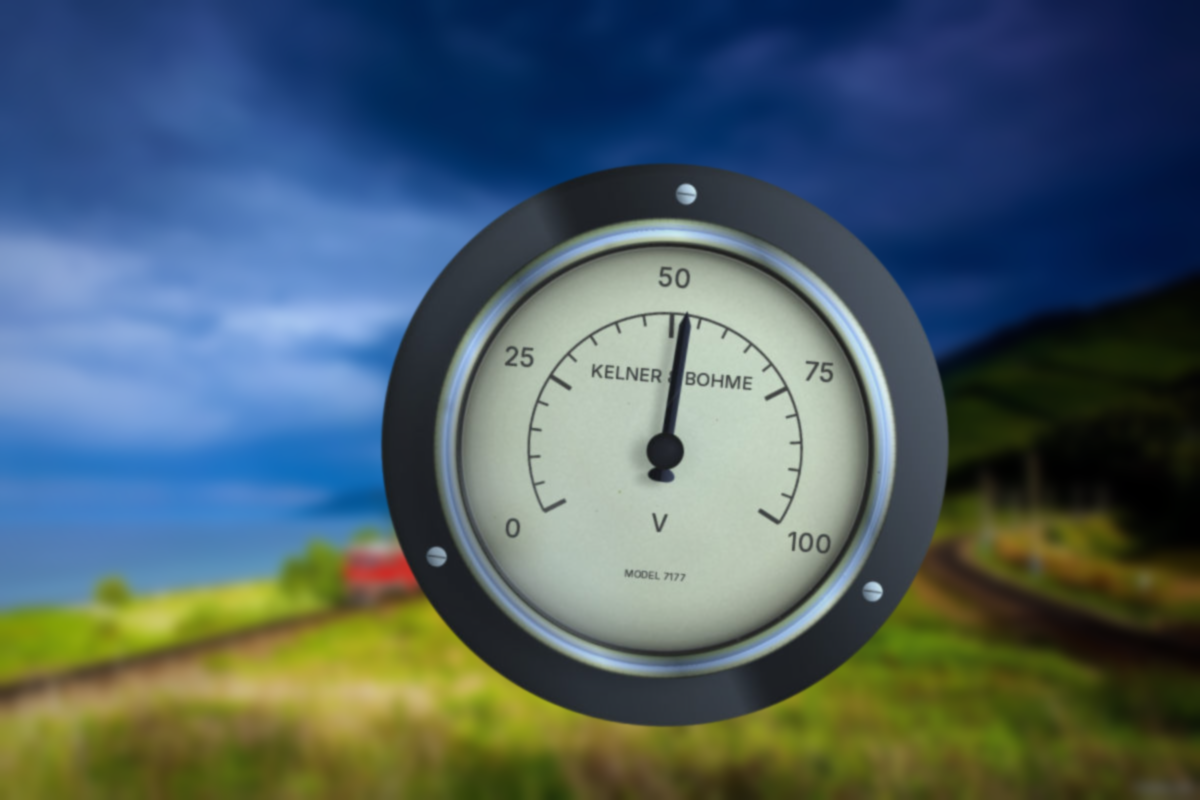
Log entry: {"value": 52.5, "unit": "V"}
